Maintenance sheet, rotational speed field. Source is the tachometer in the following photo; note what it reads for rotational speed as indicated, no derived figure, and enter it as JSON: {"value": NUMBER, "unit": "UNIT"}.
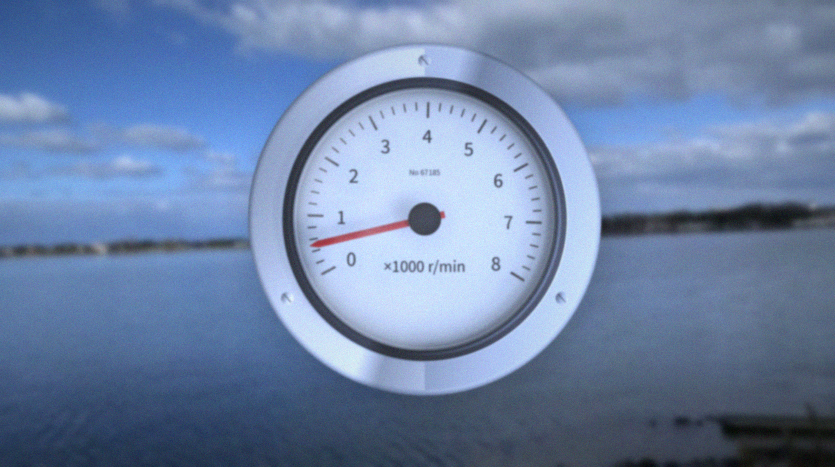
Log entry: {"value": 500, "unit": "rpm"}
